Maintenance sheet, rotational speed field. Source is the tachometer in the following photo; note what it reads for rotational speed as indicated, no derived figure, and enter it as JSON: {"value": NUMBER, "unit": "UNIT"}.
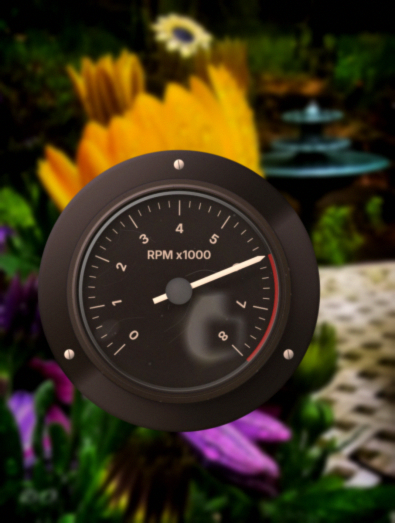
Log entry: {"value": 6000, "unit": "rpm"}
